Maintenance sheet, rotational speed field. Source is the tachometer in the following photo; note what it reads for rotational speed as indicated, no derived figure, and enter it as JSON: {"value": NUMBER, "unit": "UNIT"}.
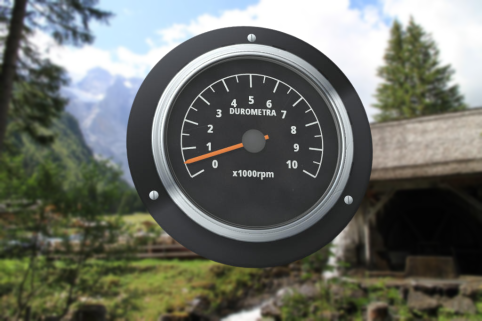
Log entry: {"value": 500, "unit": "rpm"}
